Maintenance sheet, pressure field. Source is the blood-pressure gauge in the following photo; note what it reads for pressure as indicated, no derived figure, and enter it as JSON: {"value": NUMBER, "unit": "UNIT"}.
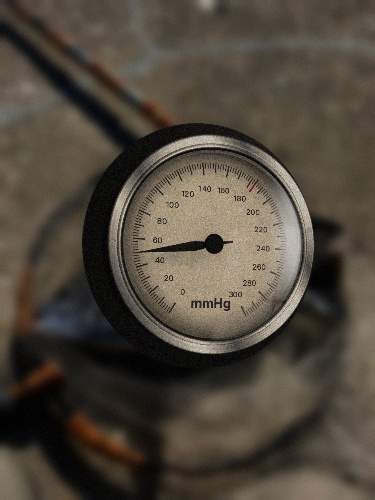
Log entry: {"value": 50, "unit": "mmHg"}
